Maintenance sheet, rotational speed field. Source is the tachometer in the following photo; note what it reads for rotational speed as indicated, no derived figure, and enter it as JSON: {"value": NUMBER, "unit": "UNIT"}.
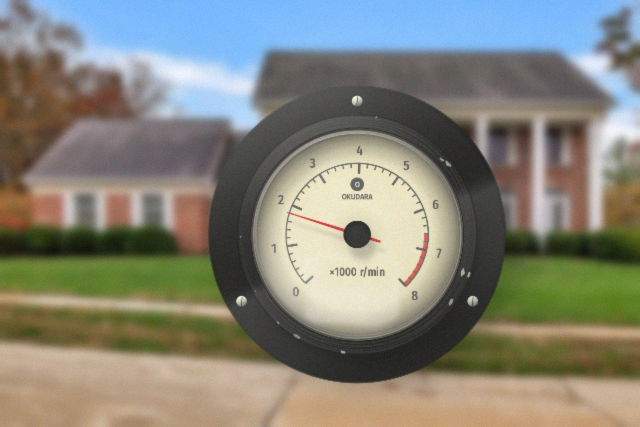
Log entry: {"value": 1800, "unit": "rpm"}
